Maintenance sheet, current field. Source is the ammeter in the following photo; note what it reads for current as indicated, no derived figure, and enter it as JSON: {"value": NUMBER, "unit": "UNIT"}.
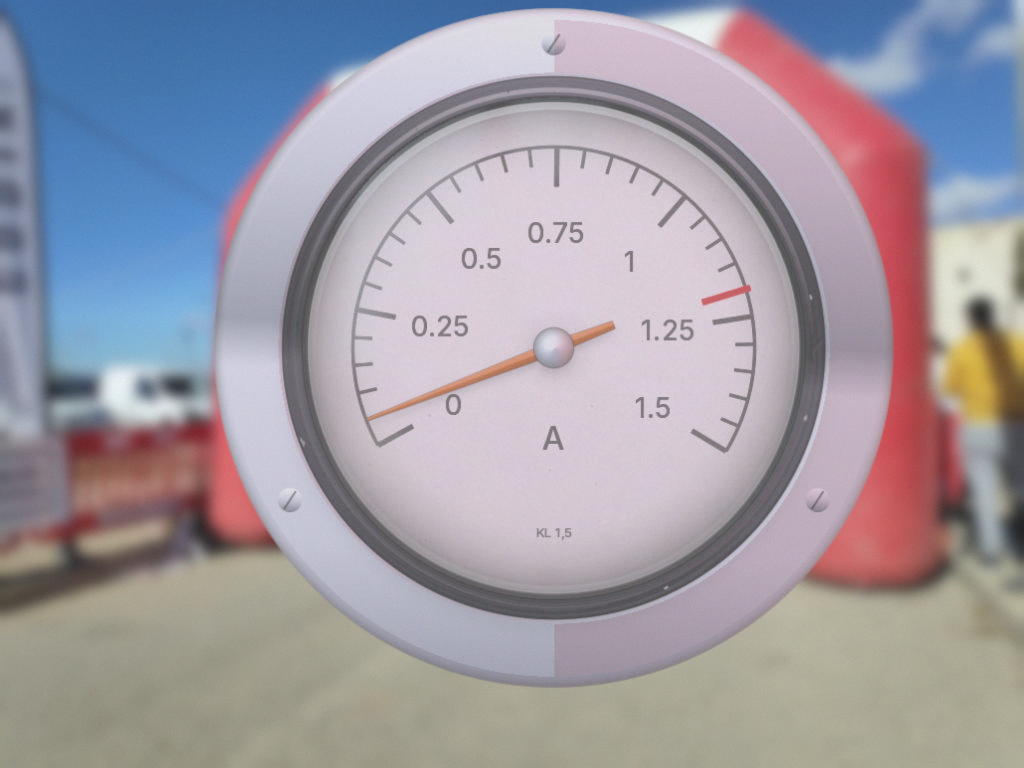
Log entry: {"value": 0.05, "unit": "A"}
